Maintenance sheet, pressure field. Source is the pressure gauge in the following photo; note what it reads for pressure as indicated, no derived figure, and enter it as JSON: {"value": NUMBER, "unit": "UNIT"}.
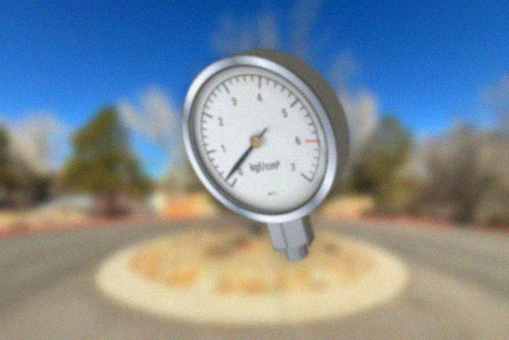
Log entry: {"value": 0.2, "unit": "kg/cm²"}
